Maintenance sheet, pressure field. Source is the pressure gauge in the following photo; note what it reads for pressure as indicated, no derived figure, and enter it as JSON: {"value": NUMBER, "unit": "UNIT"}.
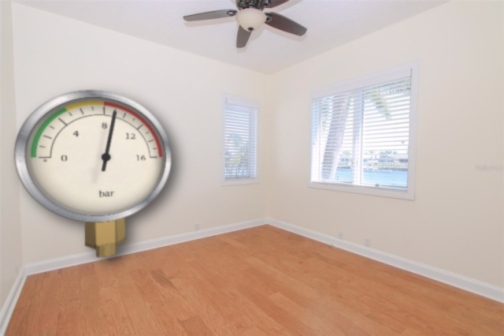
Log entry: {"value": 9, "unit": "bar"}
